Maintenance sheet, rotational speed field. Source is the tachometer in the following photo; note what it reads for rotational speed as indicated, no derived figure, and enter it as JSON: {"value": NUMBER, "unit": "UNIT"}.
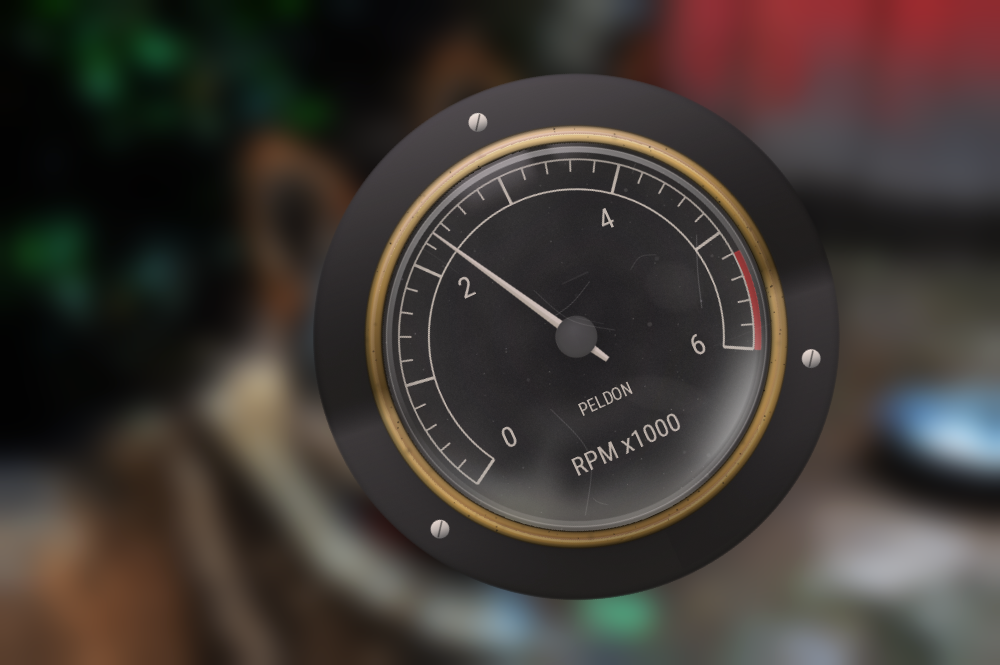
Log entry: {"value": 2300, "unit": "rpm"}
